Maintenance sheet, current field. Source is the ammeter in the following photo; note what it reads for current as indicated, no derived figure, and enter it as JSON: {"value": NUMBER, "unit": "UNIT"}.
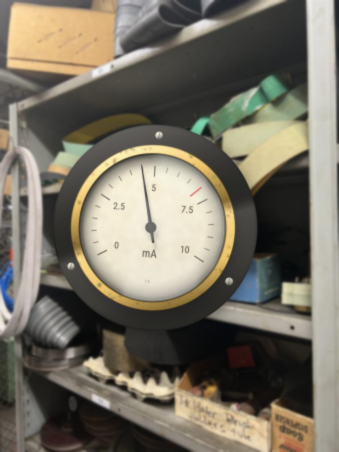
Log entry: {"value": 4.5, "unit": "mA"}
